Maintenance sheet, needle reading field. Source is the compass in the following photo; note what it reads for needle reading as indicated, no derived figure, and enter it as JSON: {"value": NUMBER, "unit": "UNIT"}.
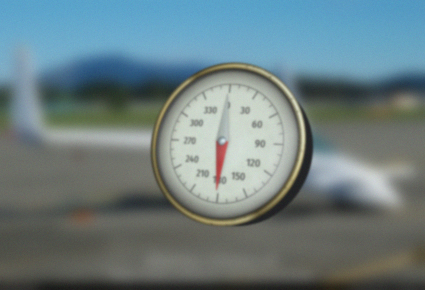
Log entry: {"value": 180, "unit": "°"}
